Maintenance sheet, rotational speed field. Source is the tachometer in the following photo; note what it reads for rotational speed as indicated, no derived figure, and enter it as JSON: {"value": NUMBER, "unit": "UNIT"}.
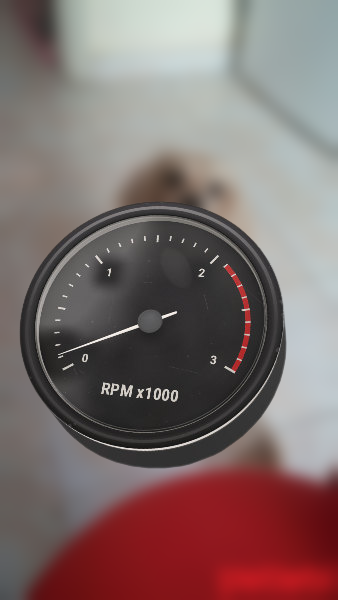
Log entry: {"value": 100, "unit": "rpm"}
